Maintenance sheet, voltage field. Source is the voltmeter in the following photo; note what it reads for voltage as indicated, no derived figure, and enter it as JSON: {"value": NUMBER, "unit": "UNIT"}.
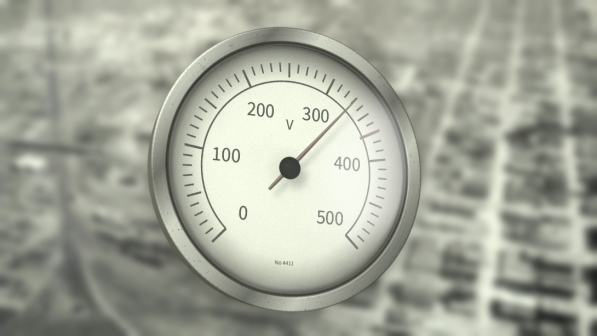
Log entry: {"value": 330, "unit": "V"}
